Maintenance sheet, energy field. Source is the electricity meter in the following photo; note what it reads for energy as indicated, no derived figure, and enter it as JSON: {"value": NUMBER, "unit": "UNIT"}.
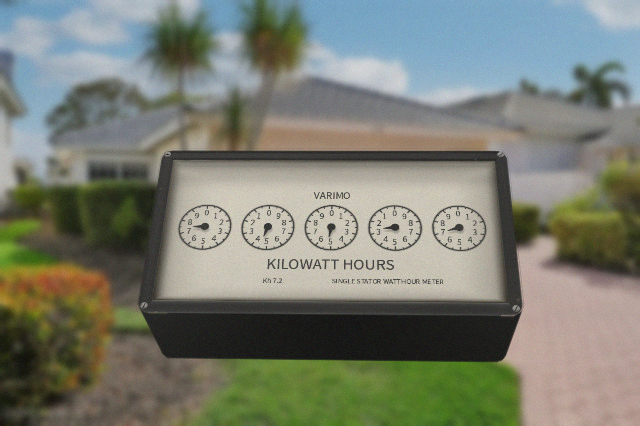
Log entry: {"value": 74527, "unit": "kWh"}
